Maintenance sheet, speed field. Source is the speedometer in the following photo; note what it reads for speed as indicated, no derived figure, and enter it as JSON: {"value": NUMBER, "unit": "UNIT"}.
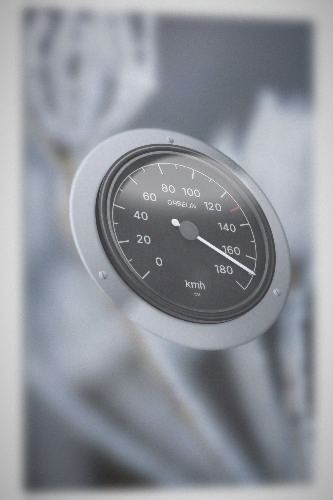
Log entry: {"value": 170, "unit": "km/h"}
